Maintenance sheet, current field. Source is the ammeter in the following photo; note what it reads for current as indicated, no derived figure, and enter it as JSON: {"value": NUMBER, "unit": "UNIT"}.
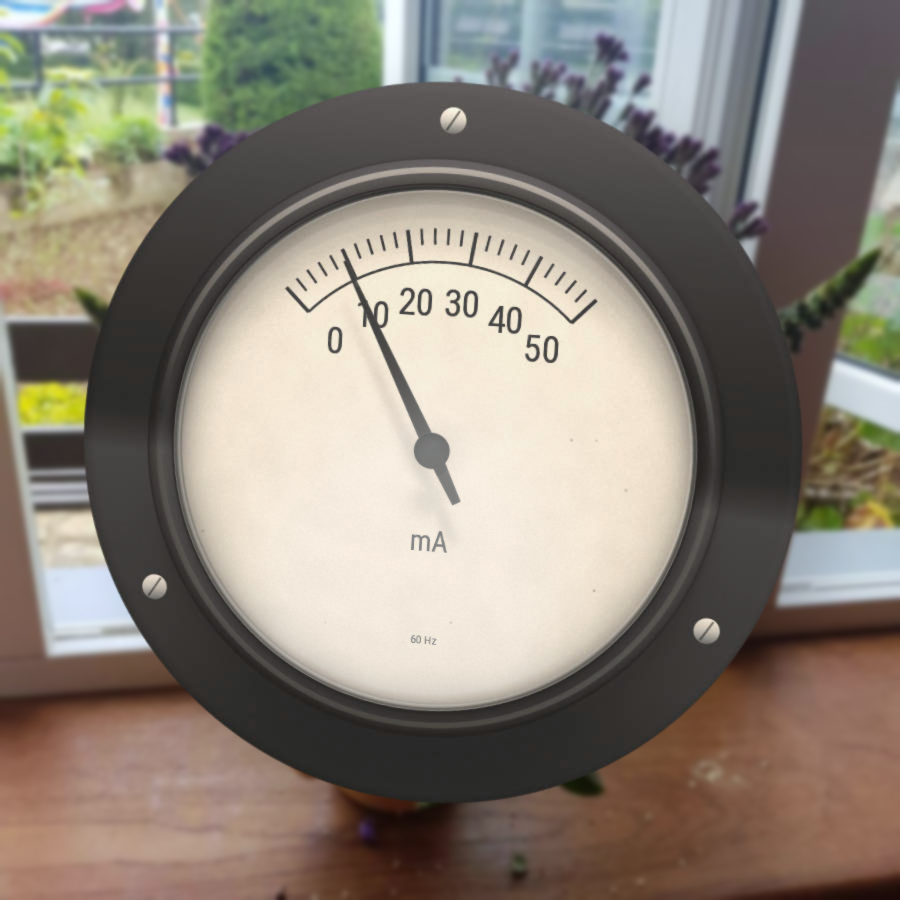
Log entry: {"value": 10, "unit": "mA"}
